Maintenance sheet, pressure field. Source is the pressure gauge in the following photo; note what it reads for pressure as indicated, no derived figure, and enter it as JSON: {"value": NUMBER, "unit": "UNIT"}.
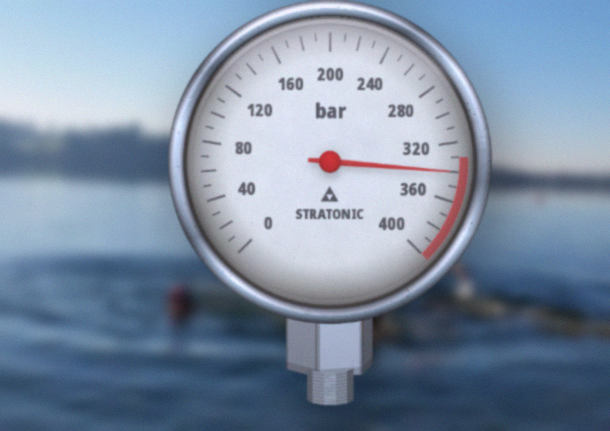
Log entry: {"value": 340, "unit": "bar"}
